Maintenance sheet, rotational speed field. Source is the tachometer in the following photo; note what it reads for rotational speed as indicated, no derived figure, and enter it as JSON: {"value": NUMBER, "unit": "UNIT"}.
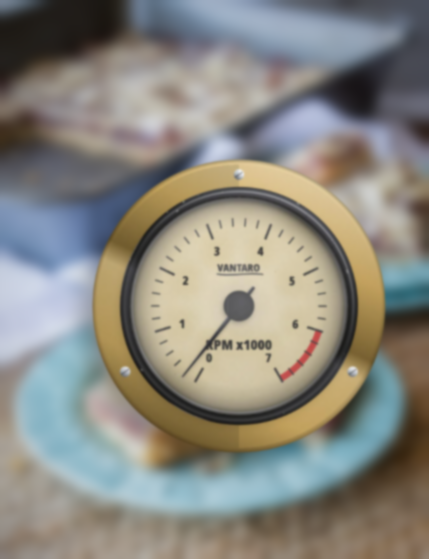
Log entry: {"value": 200, "unit": "rpm"}
